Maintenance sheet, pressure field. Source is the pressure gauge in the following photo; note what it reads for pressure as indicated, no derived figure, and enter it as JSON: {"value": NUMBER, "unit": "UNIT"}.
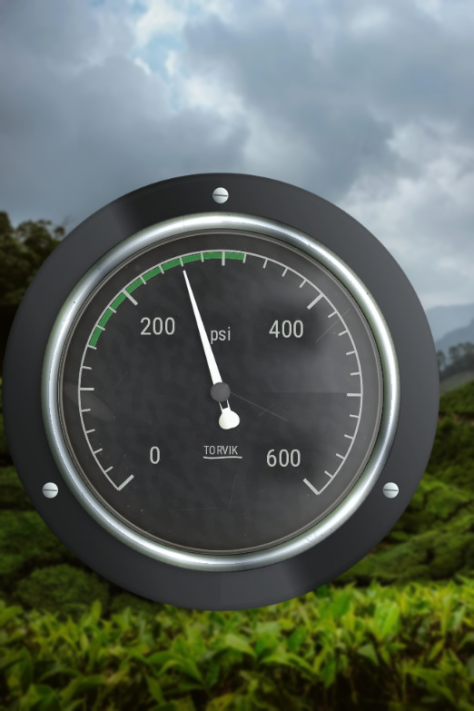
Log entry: {"value": 260, "unit": "psi"}
